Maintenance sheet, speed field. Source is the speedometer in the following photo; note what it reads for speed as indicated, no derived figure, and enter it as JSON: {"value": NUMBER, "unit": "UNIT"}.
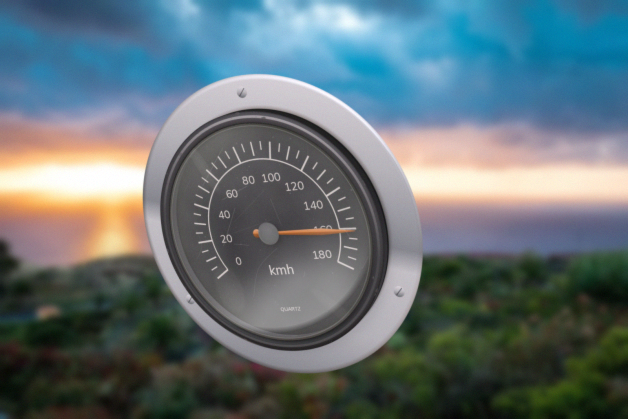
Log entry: {"value": 160, "unit": "km/h"}
